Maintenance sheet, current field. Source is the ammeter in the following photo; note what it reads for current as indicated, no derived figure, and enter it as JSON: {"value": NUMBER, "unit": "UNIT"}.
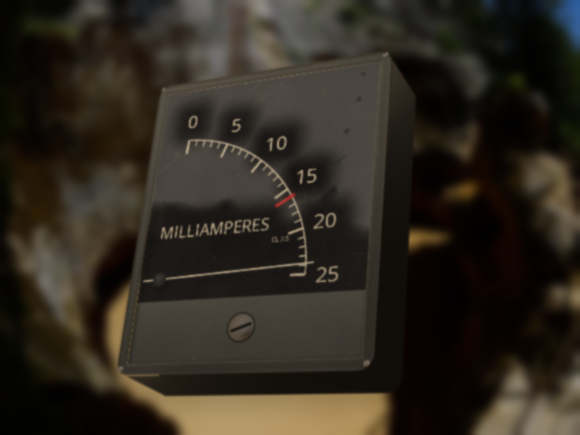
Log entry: {"value": 24, "unit": "mA"}
